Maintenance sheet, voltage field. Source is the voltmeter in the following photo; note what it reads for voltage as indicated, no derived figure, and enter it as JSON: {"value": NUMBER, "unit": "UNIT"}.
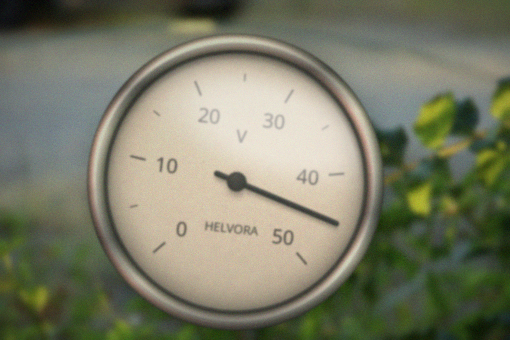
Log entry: {"value": 45, "unit": "V"}
